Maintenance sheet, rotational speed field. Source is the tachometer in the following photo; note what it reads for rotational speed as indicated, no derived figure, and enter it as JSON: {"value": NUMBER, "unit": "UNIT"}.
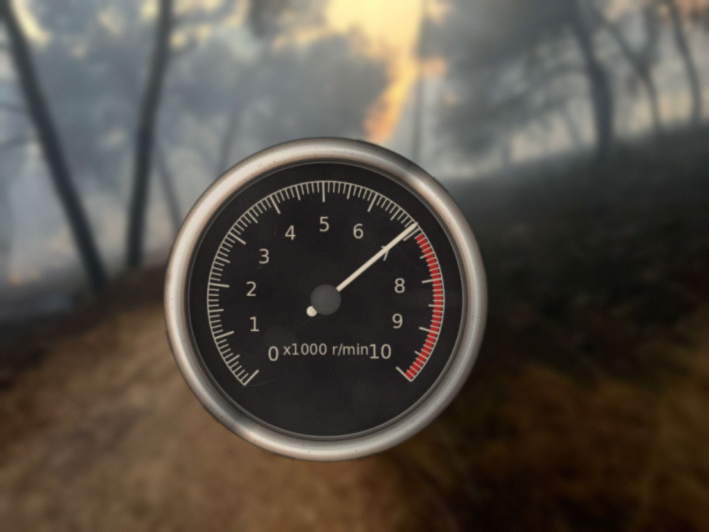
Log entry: {"value": 6900, "unit": "rpm"}
